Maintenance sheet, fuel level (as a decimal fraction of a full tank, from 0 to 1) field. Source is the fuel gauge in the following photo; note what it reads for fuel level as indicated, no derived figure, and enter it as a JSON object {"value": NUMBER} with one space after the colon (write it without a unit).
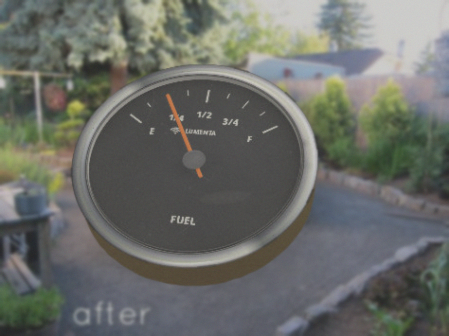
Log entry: {"value": 0.25}
